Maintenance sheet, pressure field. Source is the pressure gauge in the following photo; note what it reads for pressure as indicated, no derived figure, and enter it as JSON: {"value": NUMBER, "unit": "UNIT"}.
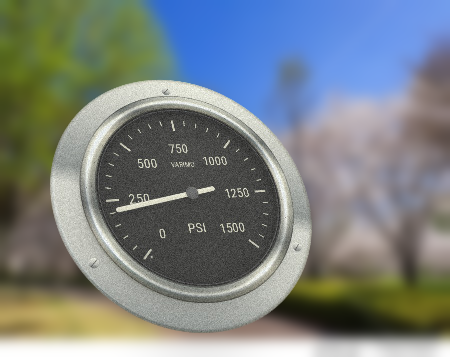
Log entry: {"value": 200, "unit": "psi"}
